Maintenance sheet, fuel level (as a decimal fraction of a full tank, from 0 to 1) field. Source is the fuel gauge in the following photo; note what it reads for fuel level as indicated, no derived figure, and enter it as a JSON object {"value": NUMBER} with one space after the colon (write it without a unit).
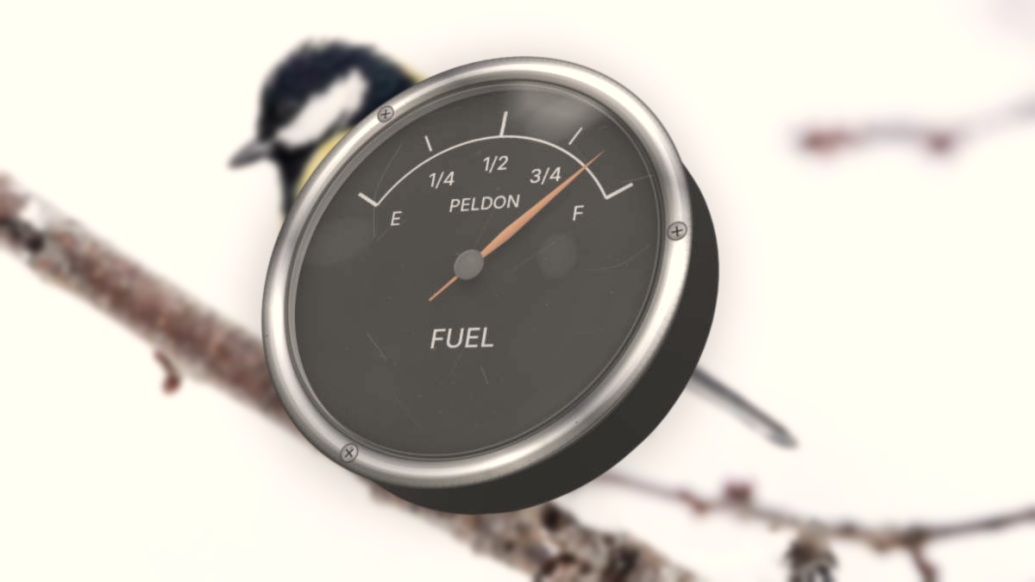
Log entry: {"value": 0.875}
